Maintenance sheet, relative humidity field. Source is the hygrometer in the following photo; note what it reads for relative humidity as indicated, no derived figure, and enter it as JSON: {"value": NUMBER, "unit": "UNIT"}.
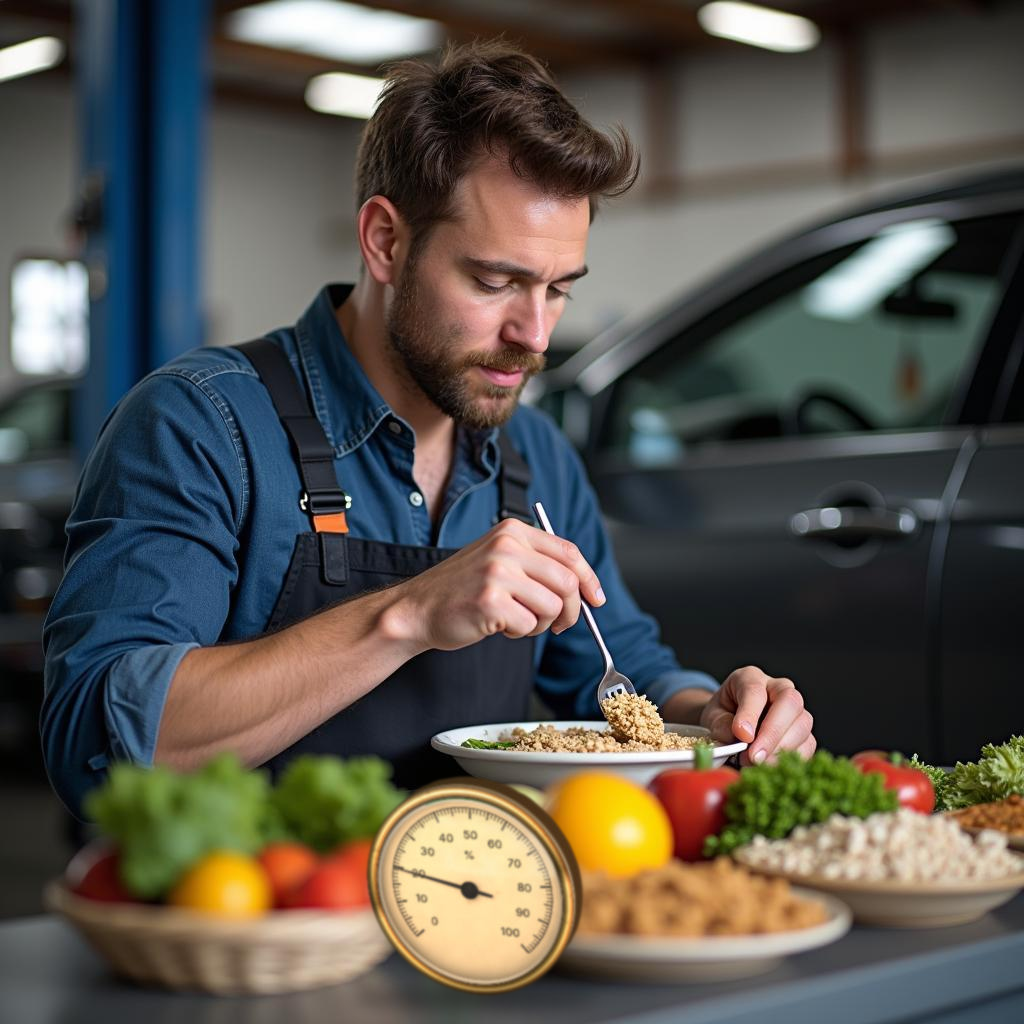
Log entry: {"value": 20, "unit": "%"}
